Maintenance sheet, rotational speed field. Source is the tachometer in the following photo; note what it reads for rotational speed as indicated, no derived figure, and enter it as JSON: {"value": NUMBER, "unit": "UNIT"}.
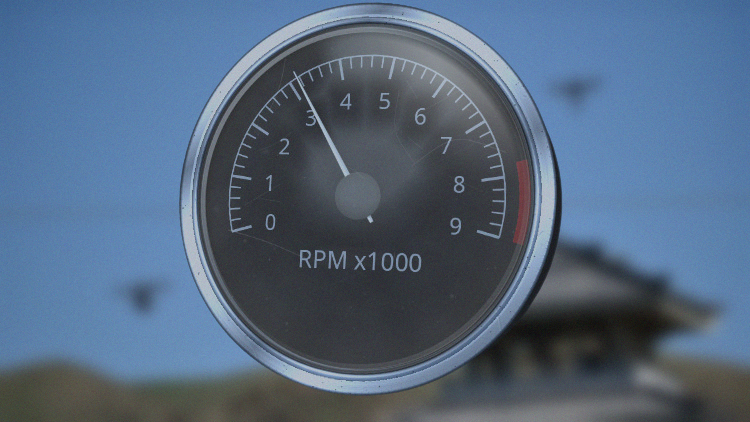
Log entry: {"value": 3200, "unit": "rpm"}
